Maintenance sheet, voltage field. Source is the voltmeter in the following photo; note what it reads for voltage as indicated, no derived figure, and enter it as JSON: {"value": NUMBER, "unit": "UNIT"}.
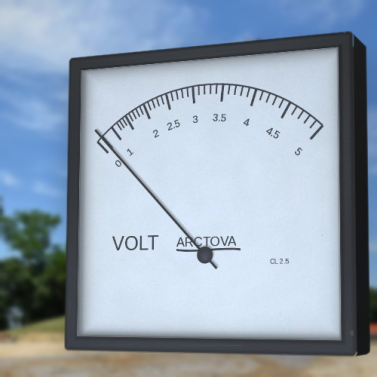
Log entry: {"value": 0.5, "unit": "V"}
